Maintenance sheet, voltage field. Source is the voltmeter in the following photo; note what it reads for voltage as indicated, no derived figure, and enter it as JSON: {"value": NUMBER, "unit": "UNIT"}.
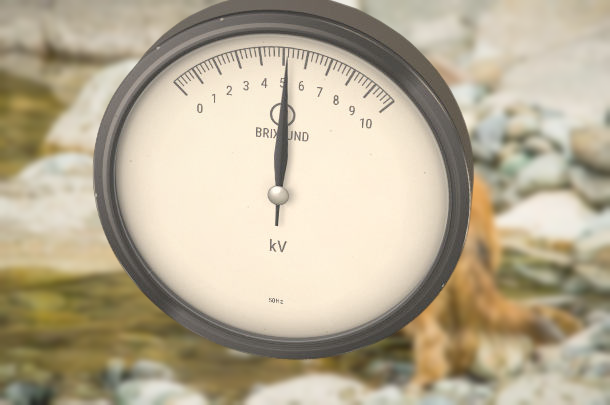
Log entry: {"value": 5.2, "unit": "kV"}
